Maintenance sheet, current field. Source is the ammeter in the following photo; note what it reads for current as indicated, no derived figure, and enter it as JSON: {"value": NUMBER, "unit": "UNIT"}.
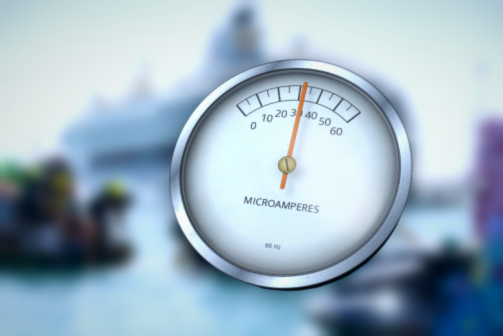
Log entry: {"value": 32.5, "unit": "µA"}
